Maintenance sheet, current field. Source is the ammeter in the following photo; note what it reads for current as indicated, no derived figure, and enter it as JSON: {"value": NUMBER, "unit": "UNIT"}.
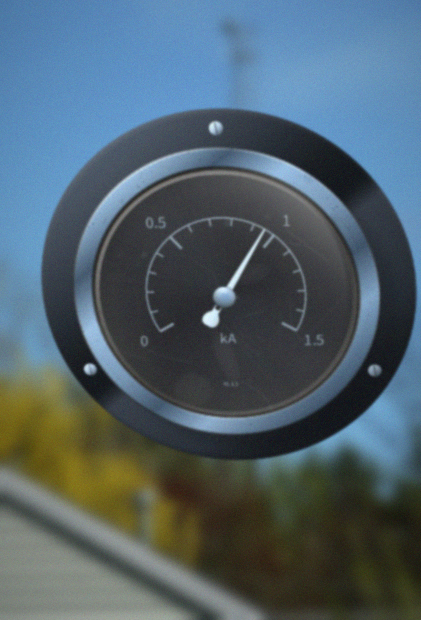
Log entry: {"value": 0.95, "unit": "kA"}
